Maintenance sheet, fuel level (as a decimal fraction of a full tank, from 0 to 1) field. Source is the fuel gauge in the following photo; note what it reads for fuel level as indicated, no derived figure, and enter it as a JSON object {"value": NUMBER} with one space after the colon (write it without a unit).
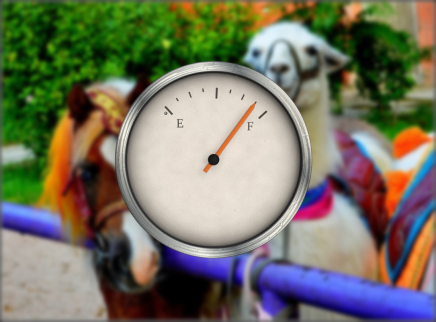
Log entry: {"value": 0.875}
